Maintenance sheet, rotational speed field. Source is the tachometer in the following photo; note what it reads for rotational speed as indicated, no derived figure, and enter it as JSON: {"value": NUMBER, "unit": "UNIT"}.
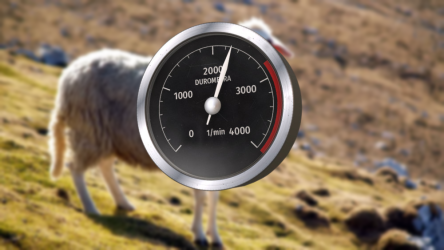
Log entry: {"value": 2300, "unit": "rpm"}
